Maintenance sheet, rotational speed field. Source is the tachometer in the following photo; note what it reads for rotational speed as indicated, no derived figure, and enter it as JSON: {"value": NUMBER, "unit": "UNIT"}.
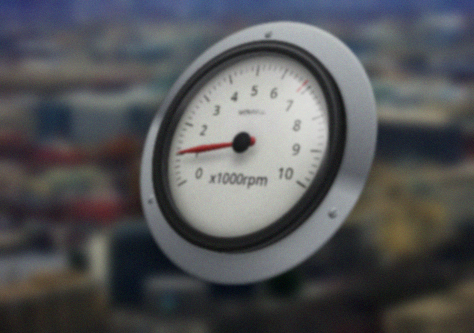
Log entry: {"value": 1000, "unit": "rpm"}
